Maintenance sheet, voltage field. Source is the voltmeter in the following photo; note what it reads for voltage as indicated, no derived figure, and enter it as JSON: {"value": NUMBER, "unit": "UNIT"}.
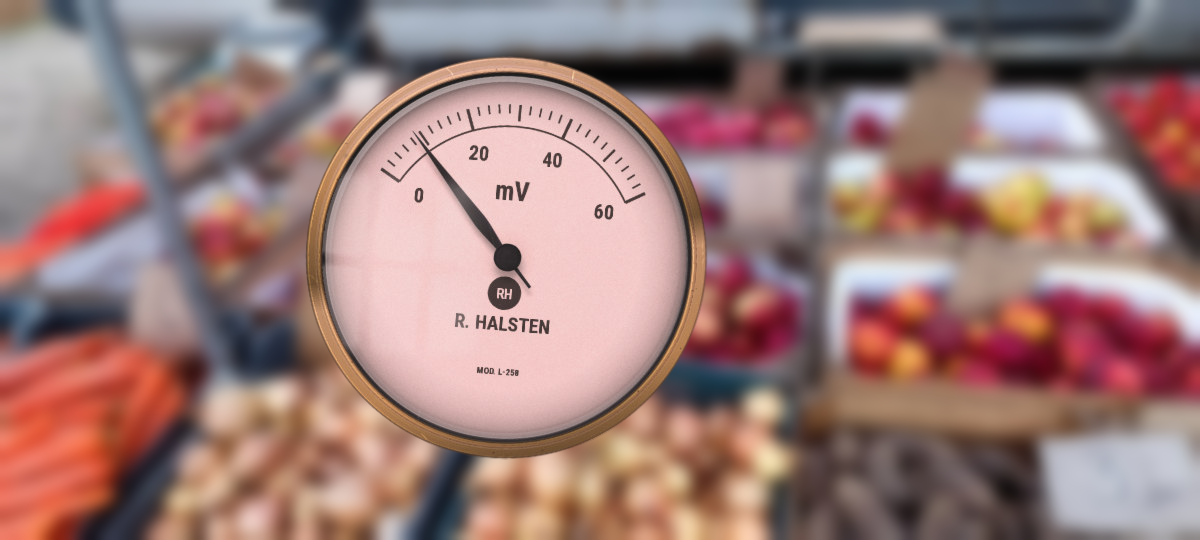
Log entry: {"value": 9, "unit": "mV"}
